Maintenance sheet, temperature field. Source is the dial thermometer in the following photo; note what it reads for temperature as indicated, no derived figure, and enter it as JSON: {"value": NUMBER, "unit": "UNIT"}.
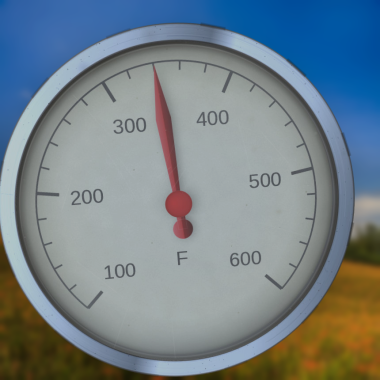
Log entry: {"value": 340, "unit": "°F"}
